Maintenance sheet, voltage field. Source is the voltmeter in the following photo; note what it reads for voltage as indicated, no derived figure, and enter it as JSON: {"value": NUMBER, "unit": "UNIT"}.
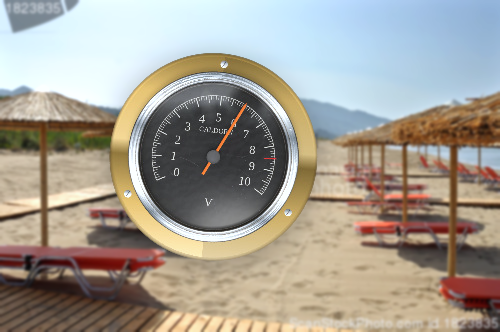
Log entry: {"value": 6, "unit": "V"}
